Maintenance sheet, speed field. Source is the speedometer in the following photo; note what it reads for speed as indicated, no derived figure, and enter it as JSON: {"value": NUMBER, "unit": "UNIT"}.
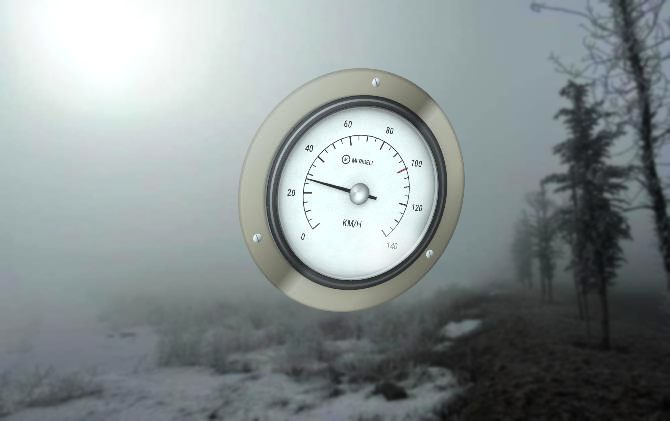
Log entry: {"value": 27.5, "unit": "km/h"}
